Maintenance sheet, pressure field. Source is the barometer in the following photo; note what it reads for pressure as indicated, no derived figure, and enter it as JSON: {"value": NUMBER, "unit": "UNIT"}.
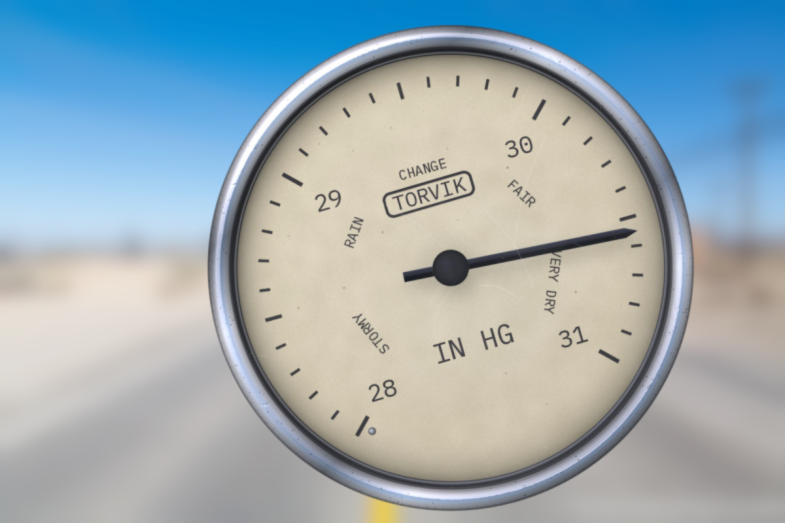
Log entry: {"value": 30.55, "unit": "inHg"}
